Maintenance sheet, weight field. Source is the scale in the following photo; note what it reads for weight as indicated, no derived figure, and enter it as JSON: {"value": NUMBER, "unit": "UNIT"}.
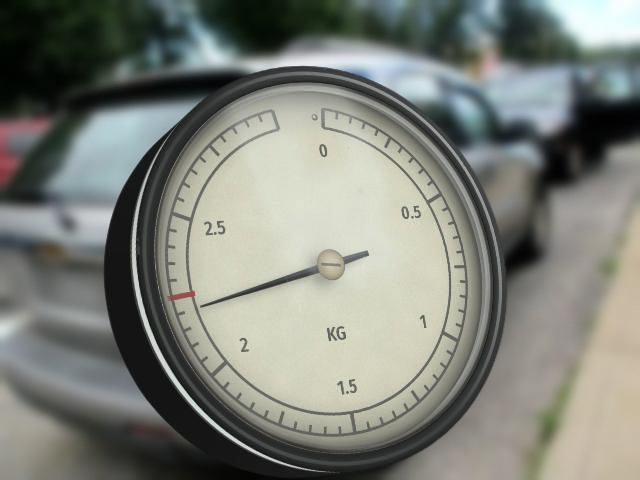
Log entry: {"value": 2.2, "unit": "kg"}
